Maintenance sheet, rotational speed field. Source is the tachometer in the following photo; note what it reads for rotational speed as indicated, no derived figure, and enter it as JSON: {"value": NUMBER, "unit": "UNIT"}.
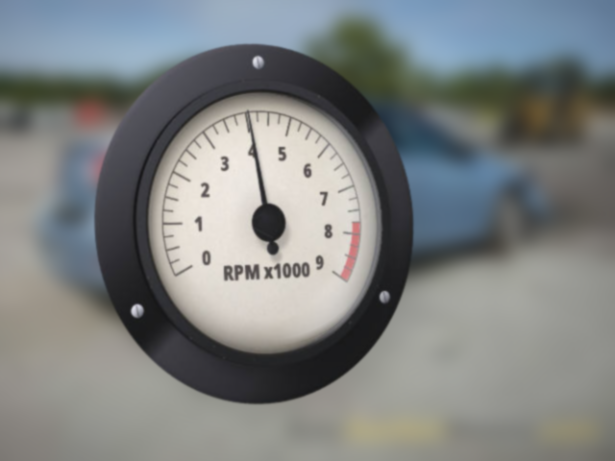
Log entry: {"value": 4000, "unit": "rpm"}
